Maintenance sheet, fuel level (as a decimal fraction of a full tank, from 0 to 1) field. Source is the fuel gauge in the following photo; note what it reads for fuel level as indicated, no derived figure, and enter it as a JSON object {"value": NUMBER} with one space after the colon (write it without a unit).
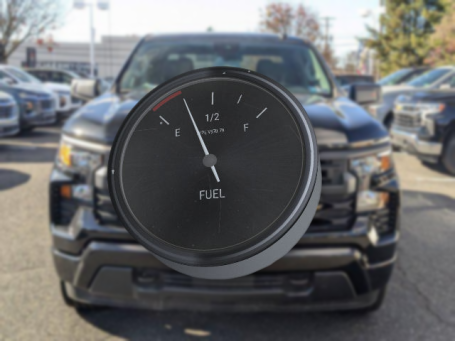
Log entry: {"value": 0.25}
